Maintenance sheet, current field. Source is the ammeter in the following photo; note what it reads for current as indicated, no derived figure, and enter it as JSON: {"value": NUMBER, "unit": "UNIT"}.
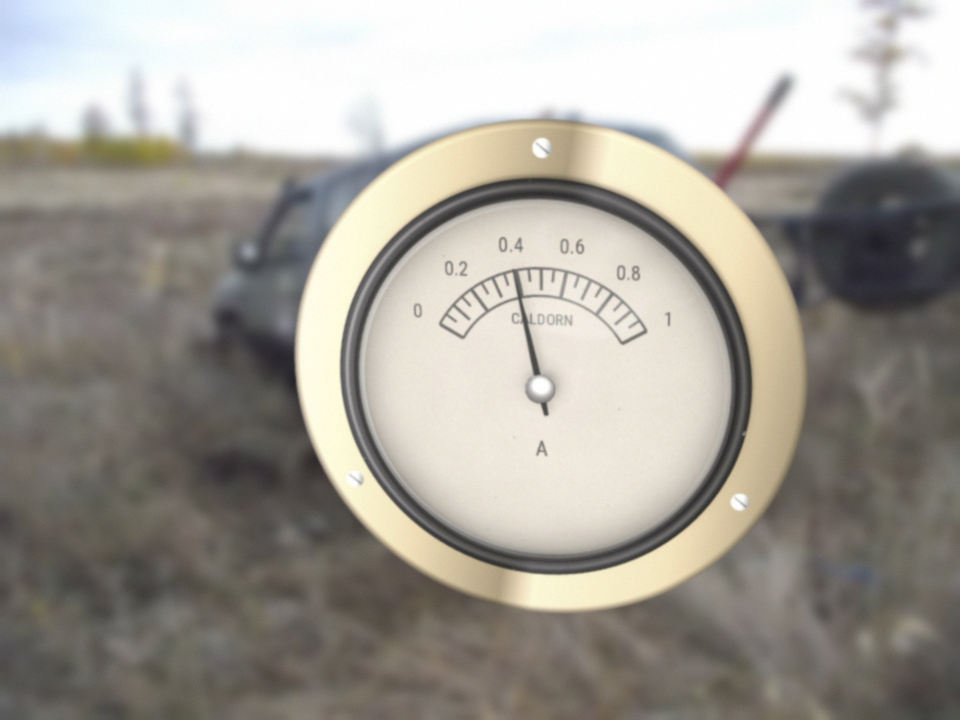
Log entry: {"value": 0.4, "unit": "A"}
